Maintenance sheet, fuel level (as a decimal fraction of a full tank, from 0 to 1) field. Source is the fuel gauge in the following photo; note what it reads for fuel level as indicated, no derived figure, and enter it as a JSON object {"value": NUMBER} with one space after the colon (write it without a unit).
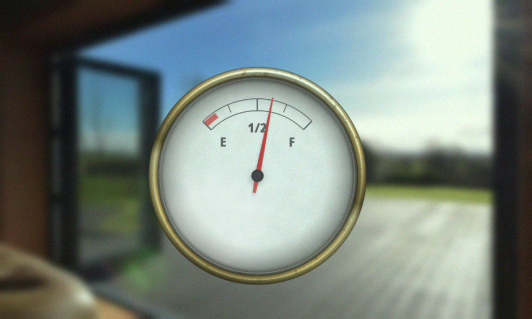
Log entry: {"value": 0.625}
